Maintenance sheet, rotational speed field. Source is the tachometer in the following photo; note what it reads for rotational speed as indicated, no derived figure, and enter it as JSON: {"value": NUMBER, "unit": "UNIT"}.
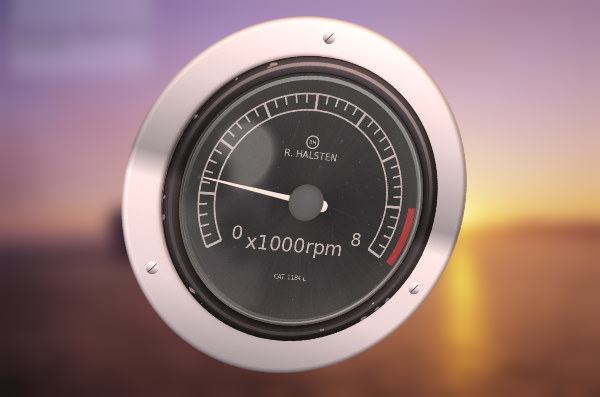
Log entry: {"value": 1300, "unit": "rpm"}
